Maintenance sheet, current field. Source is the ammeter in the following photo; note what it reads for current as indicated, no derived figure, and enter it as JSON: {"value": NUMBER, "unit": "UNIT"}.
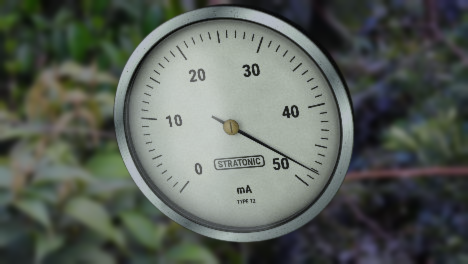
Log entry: {"value": 48, "unit": "mA"}
